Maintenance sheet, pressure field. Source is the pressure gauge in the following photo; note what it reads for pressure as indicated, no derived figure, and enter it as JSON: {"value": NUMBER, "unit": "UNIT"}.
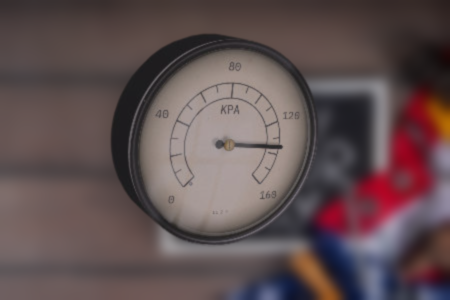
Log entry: {"value": 135, "unit": "kPa"}
